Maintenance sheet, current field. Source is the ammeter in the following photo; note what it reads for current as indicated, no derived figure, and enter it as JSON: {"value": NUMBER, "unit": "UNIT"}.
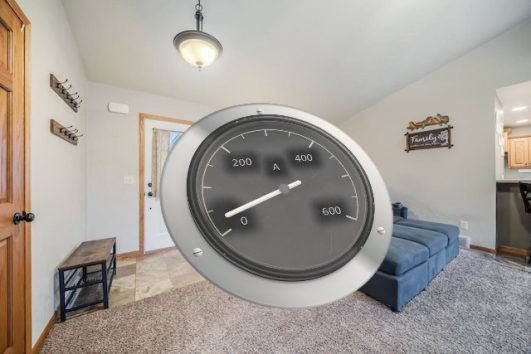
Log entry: {"value": 25, "unit": "A"}
